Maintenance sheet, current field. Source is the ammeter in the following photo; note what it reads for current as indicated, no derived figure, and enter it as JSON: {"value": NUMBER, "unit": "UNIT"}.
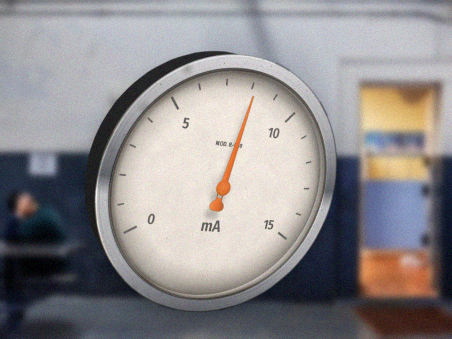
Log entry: {"value": 8, "unit": "mA"}
